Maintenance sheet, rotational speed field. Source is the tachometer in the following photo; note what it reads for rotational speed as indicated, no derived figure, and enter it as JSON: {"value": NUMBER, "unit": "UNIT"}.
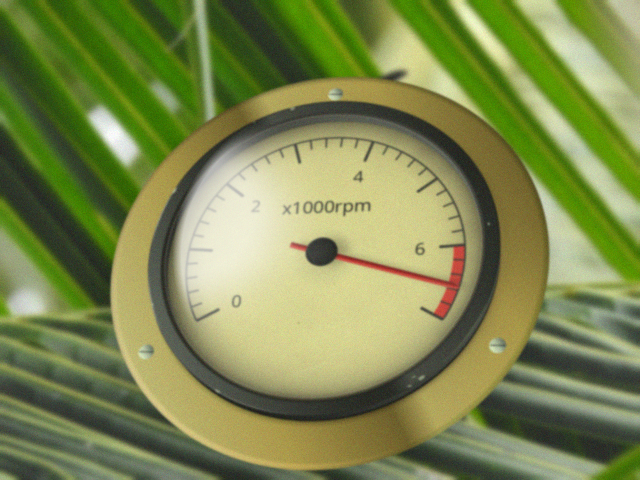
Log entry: {"value": 6600, "unit": "rpm"}
